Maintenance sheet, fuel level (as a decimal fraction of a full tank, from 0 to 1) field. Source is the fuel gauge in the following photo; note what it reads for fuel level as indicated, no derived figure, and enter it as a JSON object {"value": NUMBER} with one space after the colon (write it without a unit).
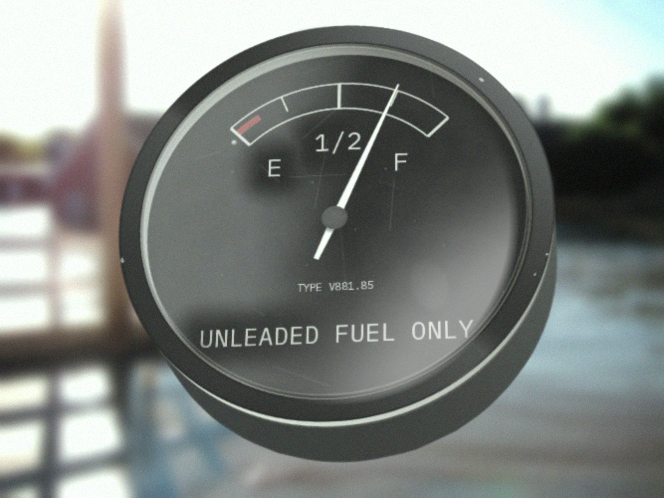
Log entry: {"value": 0.75}
